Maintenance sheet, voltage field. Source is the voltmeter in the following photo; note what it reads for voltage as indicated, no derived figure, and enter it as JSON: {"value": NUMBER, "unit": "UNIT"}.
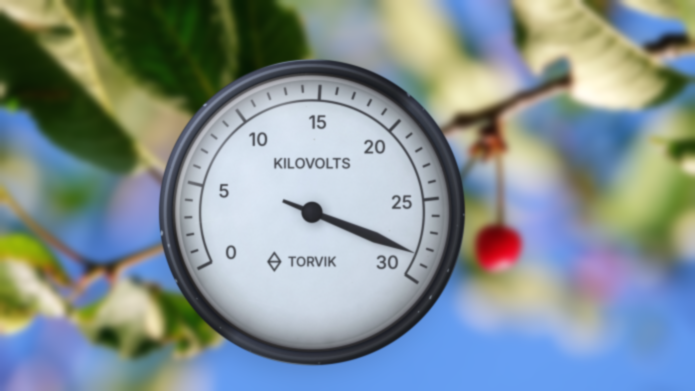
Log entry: {"value": 28.5, "unit": "kV"}
